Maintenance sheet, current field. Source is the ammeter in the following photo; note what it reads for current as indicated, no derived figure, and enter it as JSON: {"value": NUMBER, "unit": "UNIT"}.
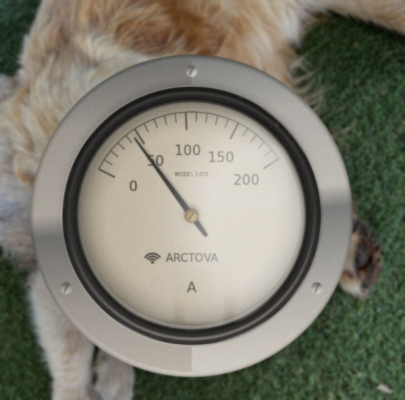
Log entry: {"value": 45, "unit": "A"}
